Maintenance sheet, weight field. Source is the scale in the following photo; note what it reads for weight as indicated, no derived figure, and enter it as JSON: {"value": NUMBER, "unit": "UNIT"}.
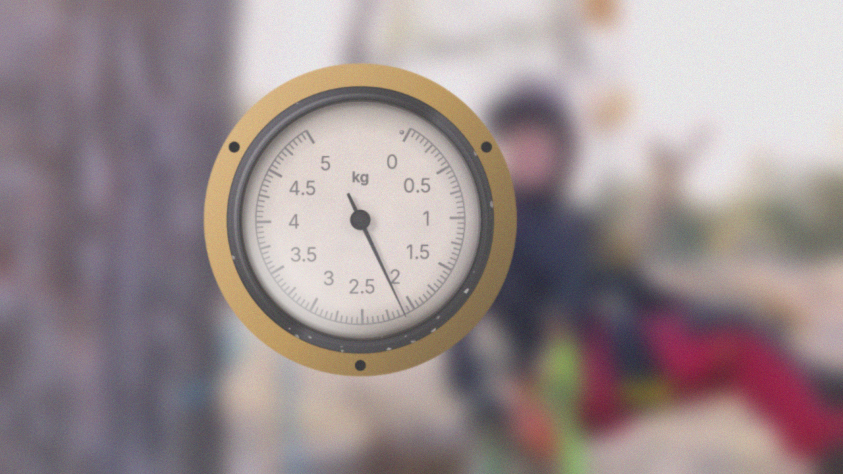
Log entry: {"value": 2.1, "unit": "kg"}
